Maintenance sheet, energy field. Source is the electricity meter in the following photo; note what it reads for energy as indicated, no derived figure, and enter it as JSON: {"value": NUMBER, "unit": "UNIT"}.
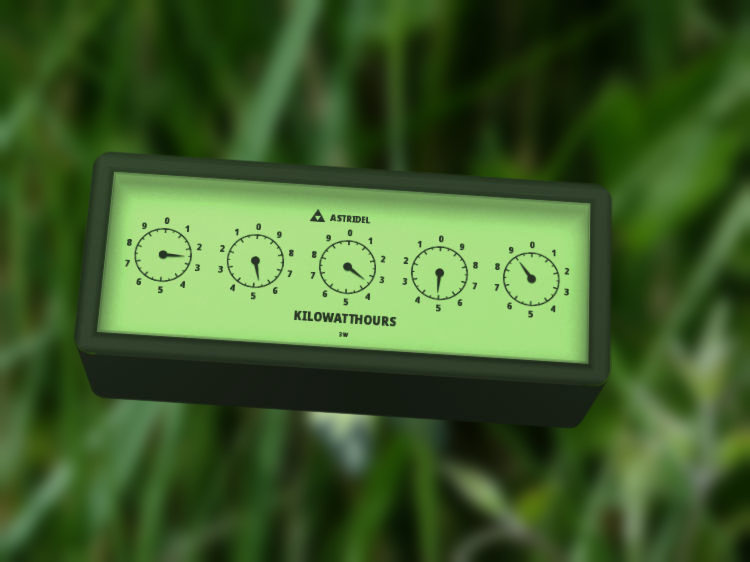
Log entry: {"value": 25349, "unit": "kWh"}
